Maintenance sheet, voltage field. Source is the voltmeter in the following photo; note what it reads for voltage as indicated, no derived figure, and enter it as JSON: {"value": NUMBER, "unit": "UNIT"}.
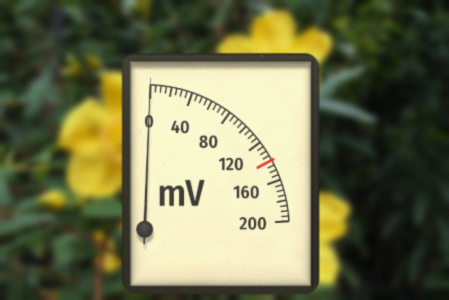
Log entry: {"value": 0, "unit": "mV"}
